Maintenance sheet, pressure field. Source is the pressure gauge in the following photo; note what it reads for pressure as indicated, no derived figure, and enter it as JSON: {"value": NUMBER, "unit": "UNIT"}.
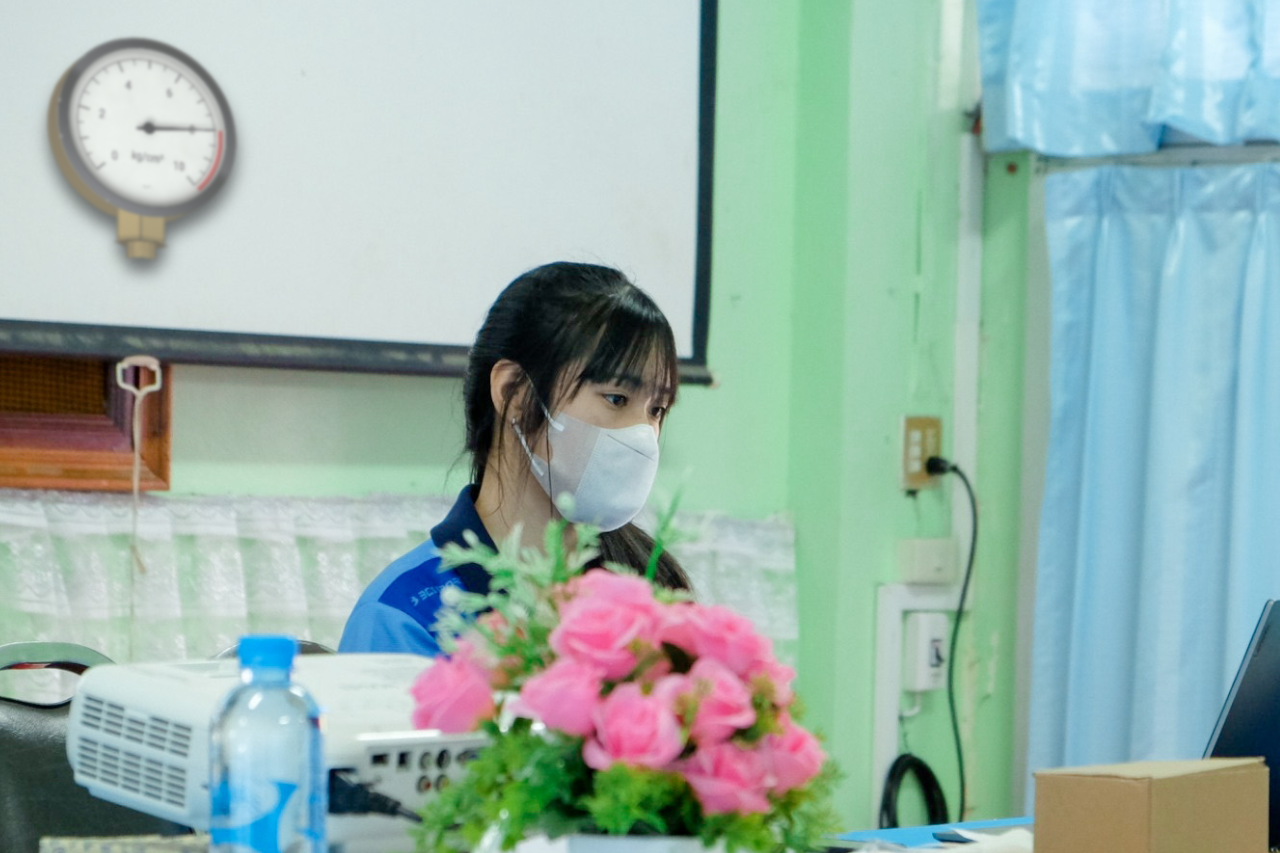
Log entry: {"value": 8, "unit": "kg/cm²"}
